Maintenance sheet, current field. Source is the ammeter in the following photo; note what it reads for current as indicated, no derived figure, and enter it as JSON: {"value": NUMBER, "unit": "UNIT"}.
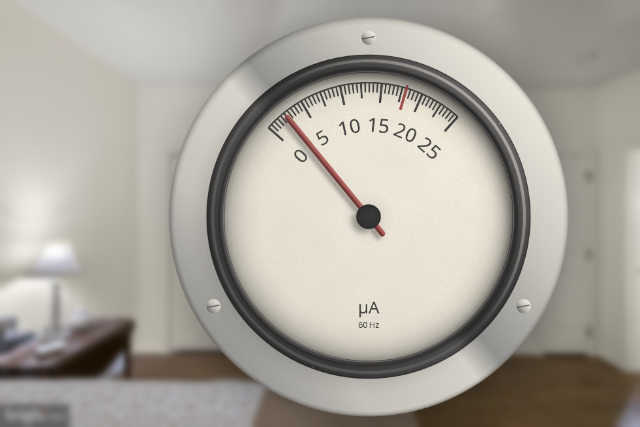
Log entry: {"value": 2.5, "unit": "µA"}
